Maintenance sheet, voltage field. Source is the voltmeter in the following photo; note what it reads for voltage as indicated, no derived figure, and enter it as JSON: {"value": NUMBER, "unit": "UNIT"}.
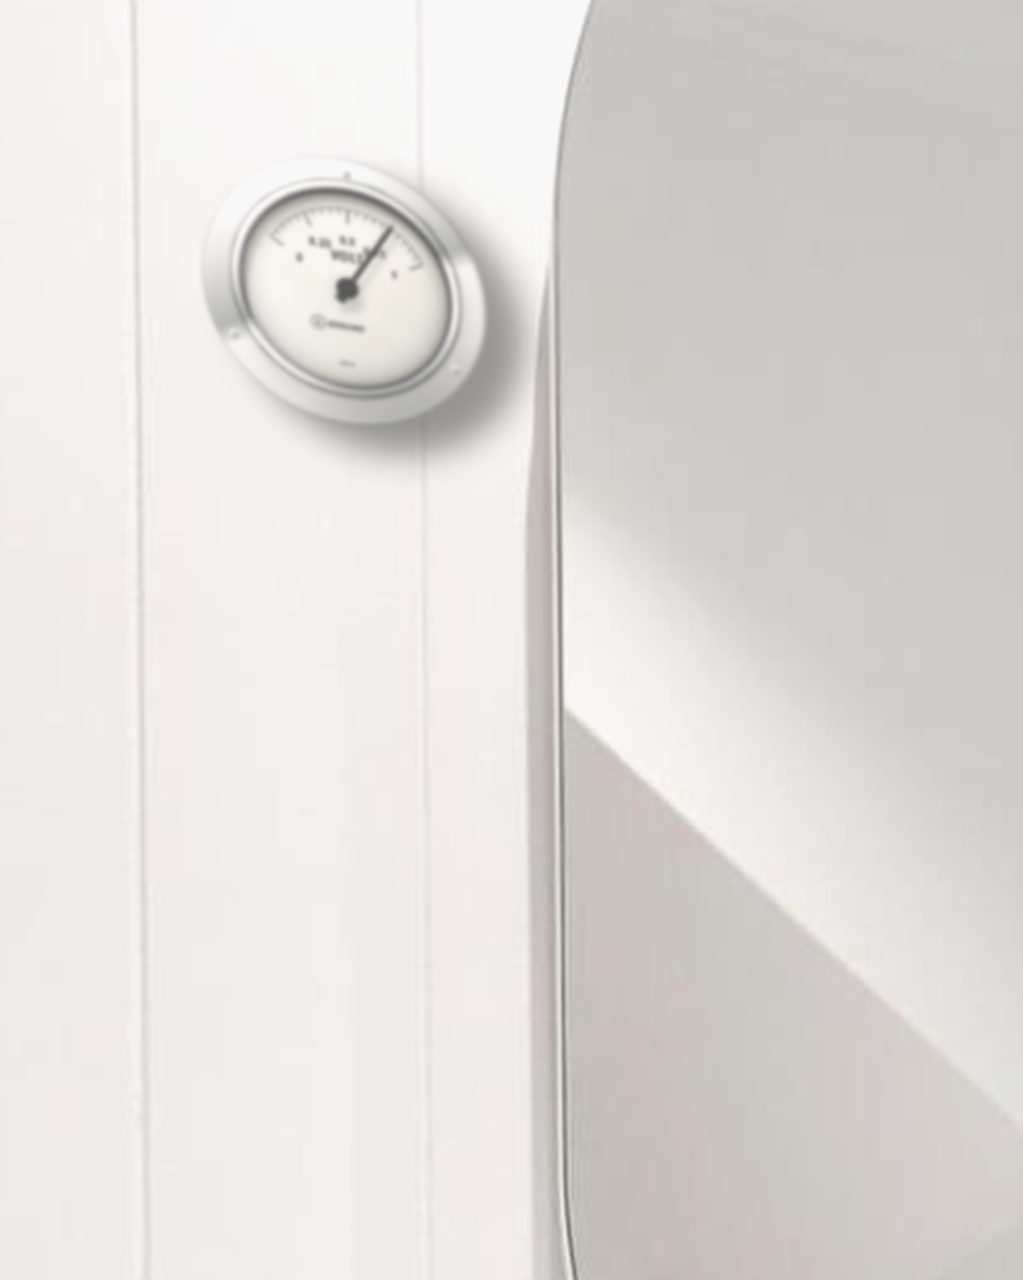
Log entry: {"value": 0.75, "unit": "V"}
